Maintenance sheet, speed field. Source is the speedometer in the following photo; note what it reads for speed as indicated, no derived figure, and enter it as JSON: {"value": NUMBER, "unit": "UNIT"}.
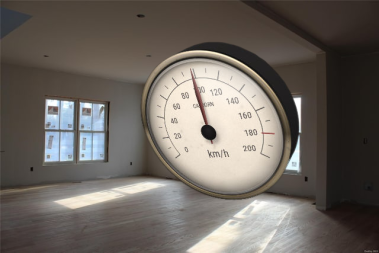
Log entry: {"value": 100, "unit": "km/h"}
